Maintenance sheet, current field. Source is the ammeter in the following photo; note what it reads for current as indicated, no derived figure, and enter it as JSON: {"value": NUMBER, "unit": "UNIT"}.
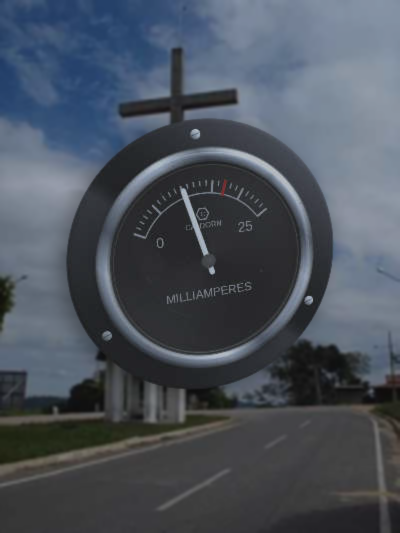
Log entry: {"value": 10, "unit": "mA"}
